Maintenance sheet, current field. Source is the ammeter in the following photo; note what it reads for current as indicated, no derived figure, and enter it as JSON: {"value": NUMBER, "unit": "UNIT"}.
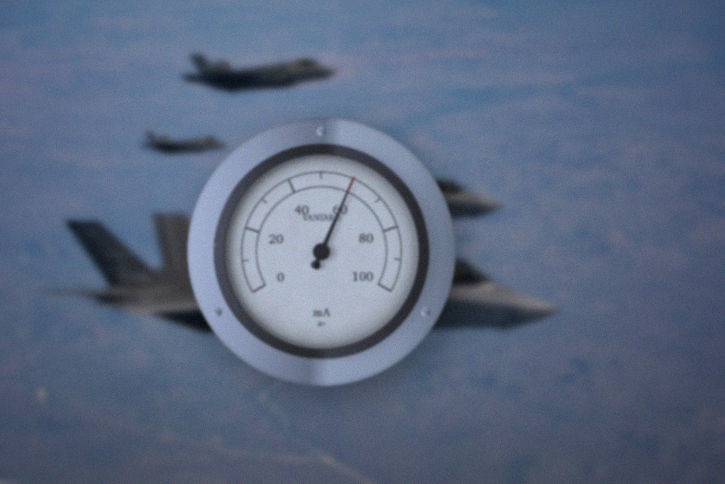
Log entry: {"value": 60, "unit": "mA"}
